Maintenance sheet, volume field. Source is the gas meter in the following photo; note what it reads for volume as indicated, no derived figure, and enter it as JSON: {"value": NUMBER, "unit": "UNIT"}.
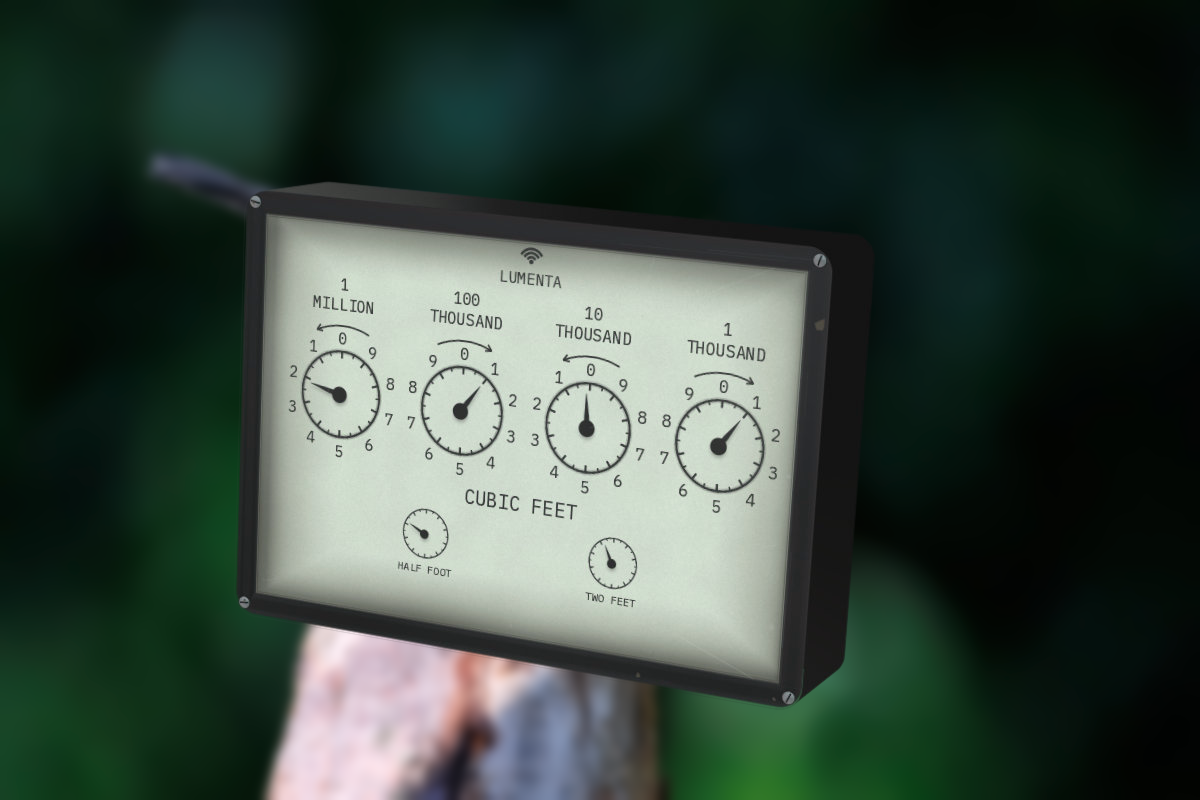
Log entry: {"value": 210100, "unit": "ft³"}
